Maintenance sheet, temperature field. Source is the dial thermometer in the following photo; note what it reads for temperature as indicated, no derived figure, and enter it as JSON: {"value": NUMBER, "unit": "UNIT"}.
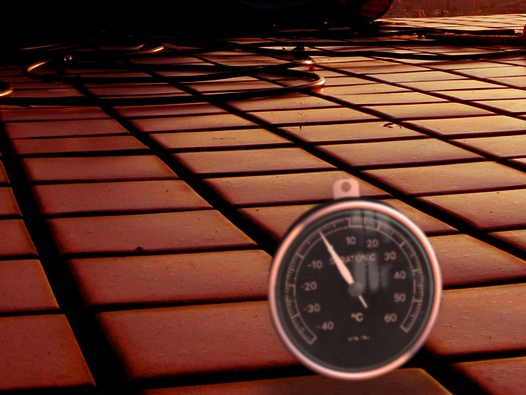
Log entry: {"value": 0, "unit": "°C"}
